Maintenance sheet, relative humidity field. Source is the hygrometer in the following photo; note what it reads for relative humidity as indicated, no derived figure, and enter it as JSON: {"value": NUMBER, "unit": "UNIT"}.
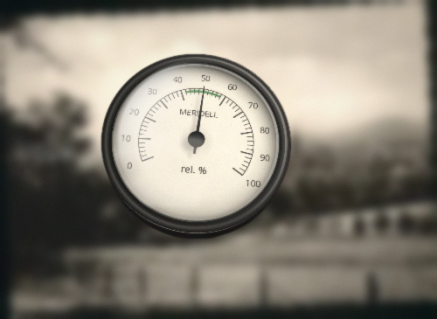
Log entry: {"value": 50, "unit": "%"}
